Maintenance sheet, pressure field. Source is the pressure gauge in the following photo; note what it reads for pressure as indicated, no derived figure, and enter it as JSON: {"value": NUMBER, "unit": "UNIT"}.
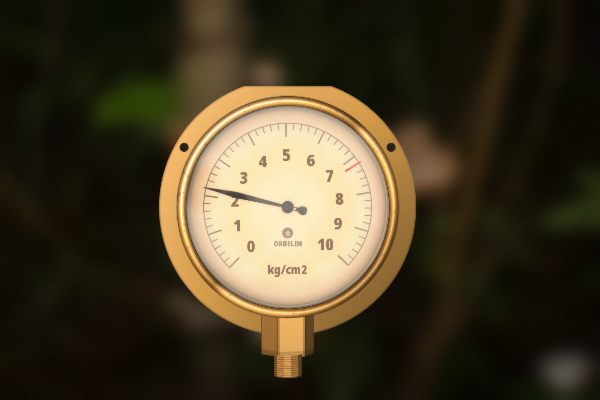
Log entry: {"value": 2.2, "unit": "kg/cm²"}
